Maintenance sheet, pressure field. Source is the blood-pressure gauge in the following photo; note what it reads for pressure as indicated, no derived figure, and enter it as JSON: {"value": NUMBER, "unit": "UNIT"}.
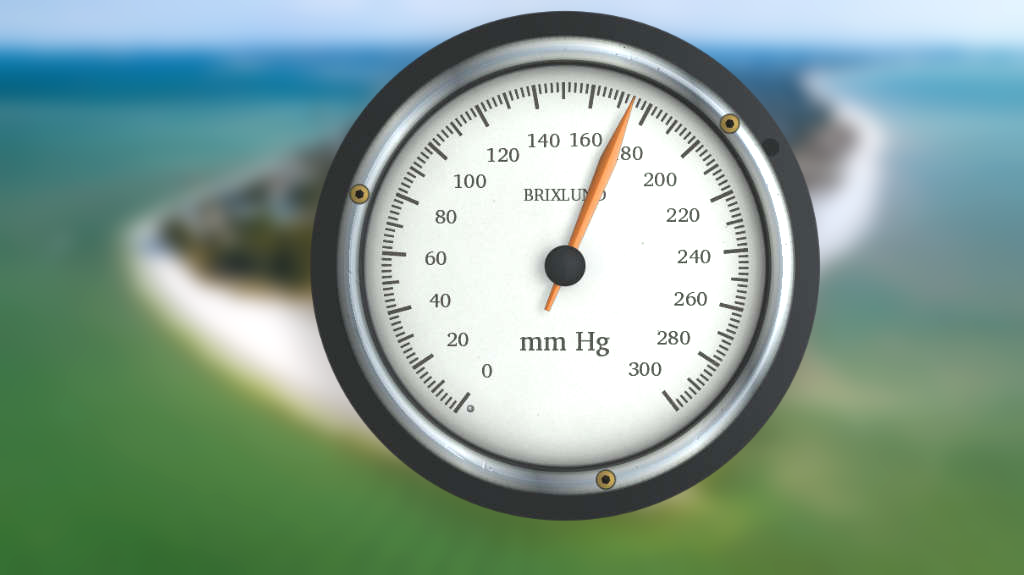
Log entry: {"value": 174, "unit": "mmHg"}
